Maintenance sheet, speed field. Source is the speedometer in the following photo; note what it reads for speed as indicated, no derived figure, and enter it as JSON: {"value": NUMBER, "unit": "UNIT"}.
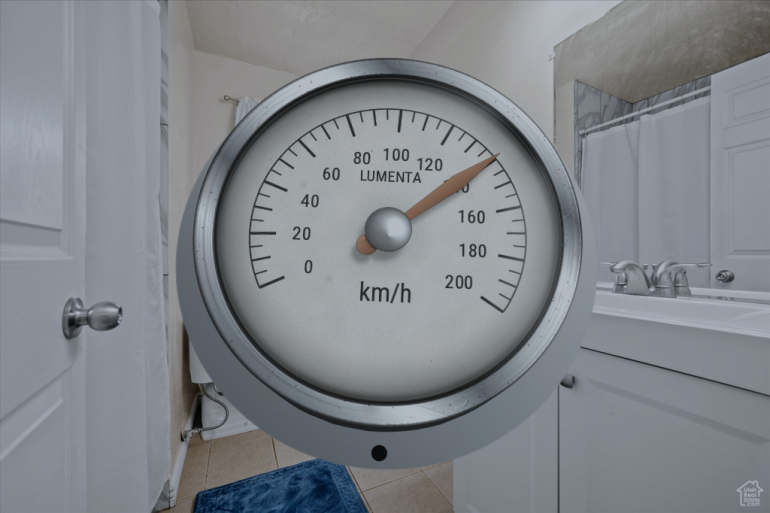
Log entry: {"value": 140, "unit": "km/h"}
